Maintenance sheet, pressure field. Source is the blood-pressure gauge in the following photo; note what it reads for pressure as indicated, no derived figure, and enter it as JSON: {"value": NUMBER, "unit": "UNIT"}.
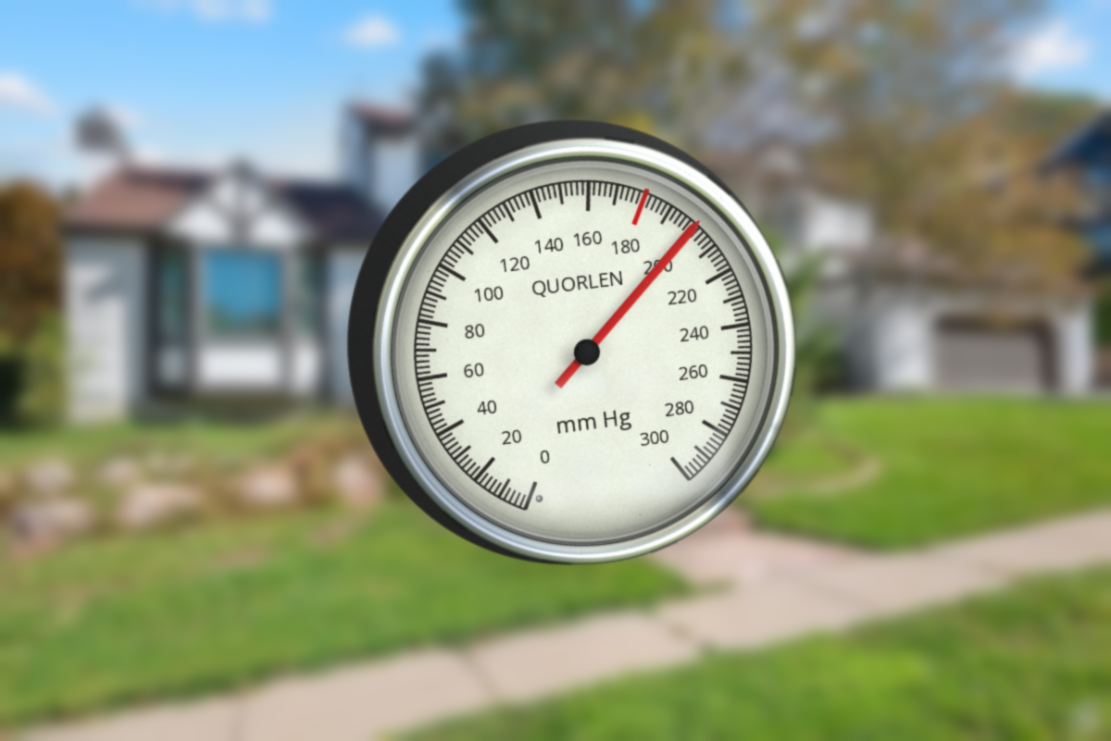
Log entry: {"value": 200, "unit": "mmHg"}
